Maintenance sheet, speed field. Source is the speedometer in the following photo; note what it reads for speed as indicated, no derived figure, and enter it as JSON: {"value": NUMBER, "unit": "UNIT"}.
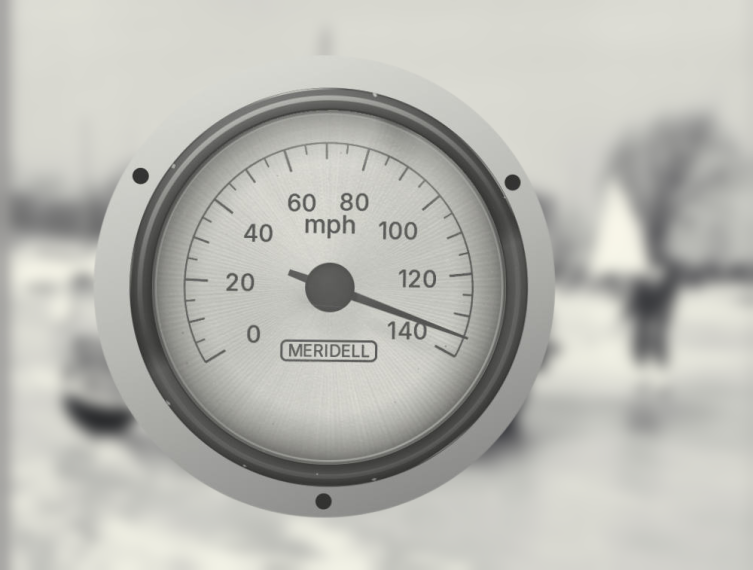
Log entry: {"value": 135, "unit": "mph"}
